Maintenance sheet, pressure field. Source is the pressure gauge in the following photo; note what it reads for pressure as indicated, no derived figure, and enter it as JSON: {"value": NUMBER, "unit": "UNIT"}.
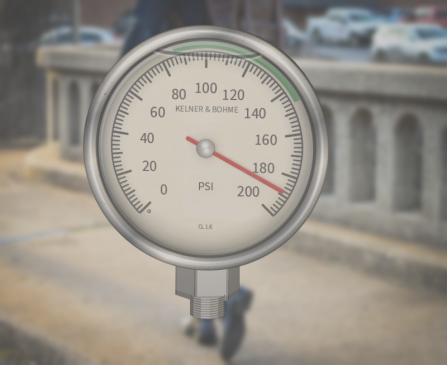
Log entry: {"value": 188, "unit": "psi"}
